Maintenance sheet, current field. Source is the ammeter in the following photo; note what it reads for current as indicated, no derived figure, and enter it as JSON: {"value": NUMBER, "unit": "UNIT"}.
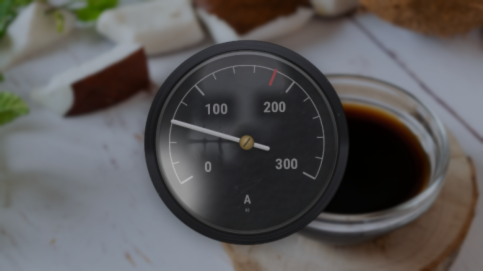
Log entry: {"value": 60, "unit": "A"}
